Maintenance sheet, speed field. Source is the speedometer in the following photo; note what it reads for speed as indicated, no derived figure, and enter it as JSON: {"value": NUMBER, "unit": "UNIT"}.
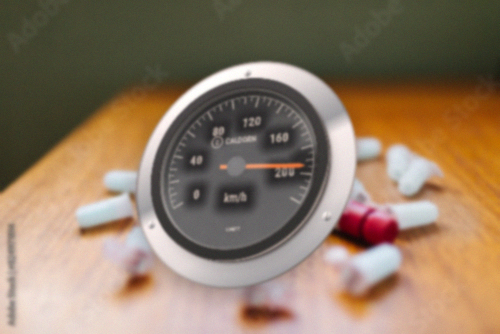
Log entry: {"value": 195, "unit": "km/h"}
